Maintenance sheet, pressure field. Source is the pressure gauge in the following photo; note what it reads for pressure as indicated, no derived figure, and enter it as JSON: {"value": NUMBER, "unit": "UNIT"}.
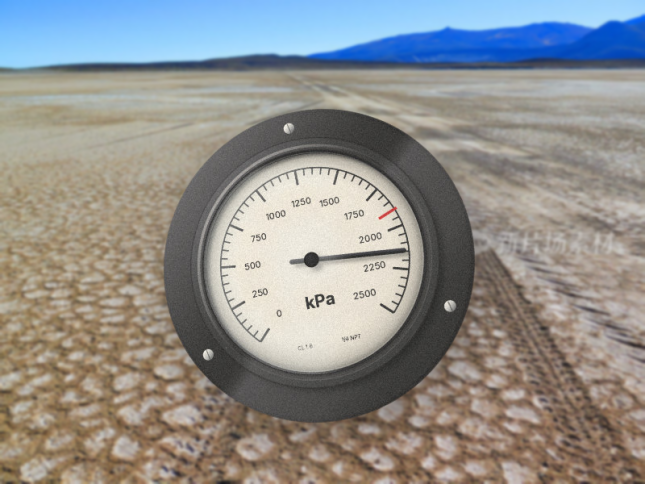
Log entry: {"value": 2150, "unit": "kPa"}
